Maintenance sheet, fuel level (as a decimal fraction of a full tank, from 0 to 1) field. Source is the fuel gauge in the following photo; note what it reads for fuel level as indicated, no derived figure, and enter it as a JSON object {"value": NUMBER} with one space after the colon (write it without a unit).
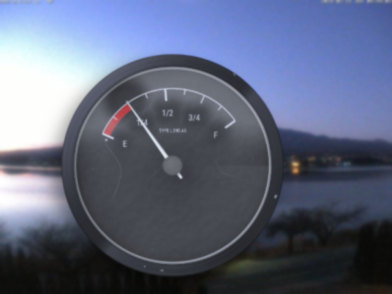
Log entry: {"value": 0.25}
